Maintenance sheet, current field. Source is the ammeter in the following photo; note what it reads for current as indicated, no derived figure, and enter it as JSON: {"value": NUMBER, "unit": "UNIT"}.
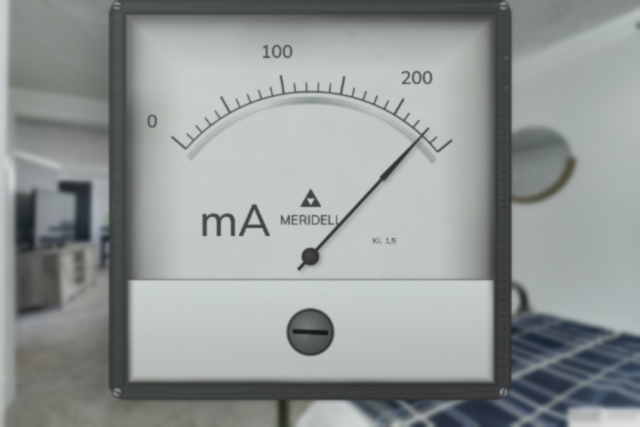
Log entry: {"value": 230, "unit": "mA"}
